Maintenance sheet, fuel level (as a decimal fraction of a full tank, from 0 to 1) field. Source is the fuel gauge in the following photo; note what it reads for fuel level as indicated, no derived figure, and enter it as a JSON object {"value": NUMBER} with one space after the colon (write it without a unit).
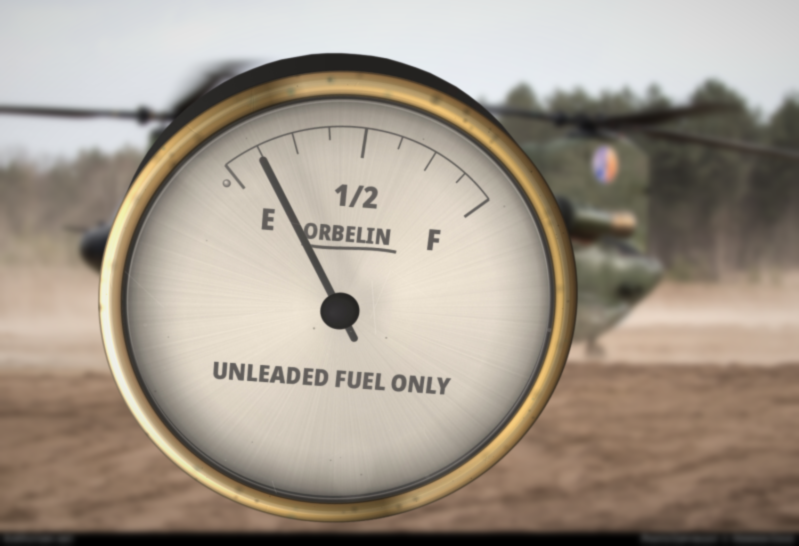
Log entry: {"value": 0.125}
